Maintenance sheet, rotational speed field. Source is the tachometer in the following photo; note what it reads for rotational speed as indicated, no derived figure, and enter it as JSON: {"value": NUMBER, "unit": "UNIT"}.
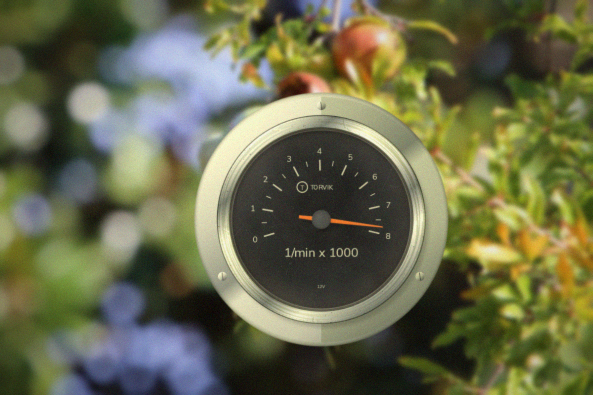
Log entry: {"value": 7750, "unit": "rpm"}
